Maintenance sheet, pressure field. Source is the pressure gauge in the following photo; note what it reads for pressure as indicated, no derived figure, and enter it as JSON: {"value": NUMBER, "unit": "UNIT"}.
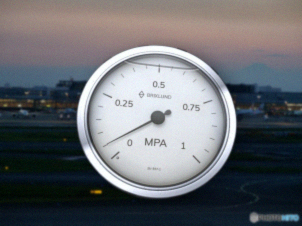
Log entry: {"value": 0.05, "unit": "MPa"}
